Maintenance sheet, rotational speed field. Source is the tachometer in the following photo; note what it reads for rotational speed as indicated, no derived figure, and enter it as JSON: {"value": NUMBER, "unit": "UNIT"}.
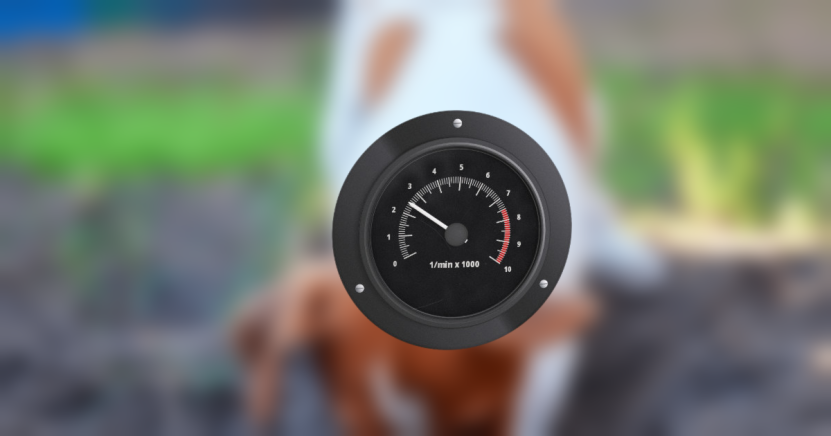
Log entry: {"value": 2500, "unit": "rpm"}
